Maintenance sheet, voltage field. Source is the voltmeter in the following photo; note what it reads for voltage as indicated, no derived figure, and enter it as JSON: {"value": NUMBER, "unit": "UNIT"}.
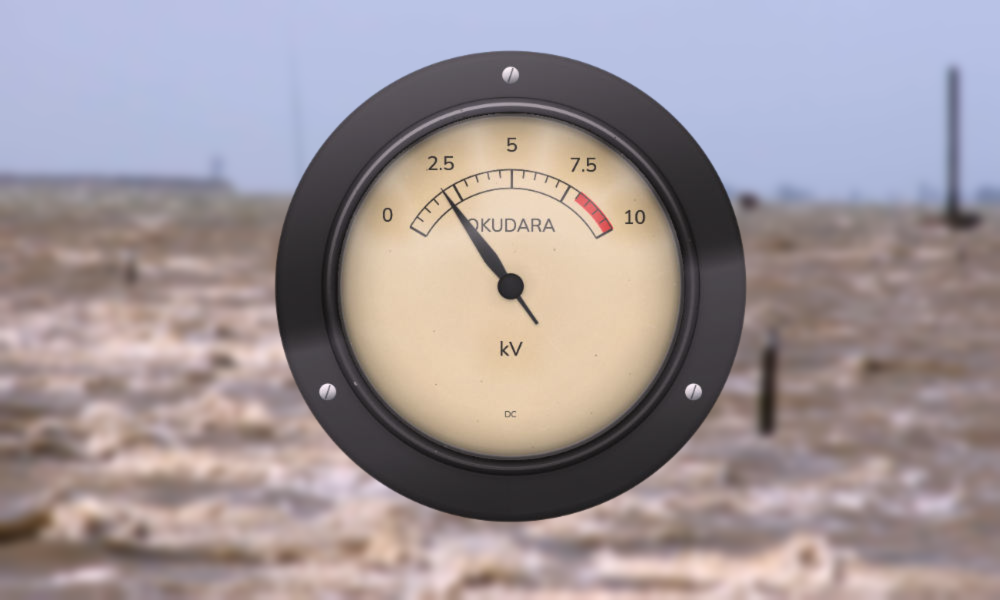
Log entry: {"value": 2, "unit": "kV"}
